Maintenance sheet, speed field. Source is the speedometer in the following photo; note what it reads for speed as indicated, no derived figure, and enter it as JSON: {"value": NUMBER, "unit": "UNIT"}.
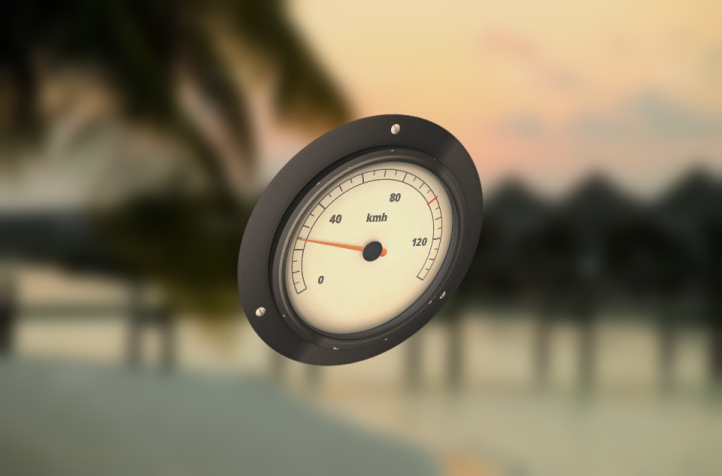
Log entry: {"value": 25, "unit": "km/h"}
